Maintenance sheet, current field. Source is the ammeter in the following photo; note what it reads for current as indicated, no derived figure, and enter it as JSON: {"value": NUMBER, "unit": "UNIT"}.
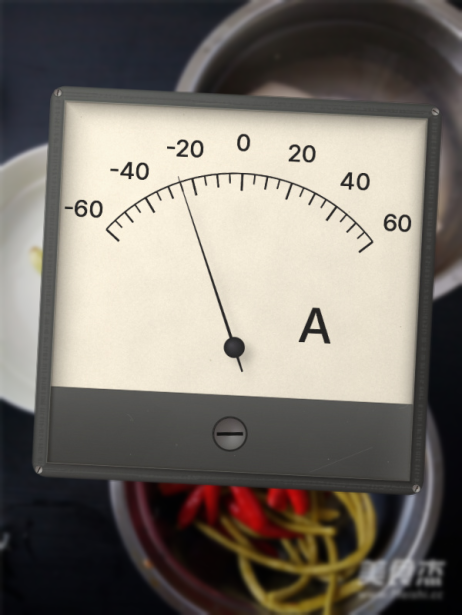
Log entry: {"value": -25, "unit": "A"}
